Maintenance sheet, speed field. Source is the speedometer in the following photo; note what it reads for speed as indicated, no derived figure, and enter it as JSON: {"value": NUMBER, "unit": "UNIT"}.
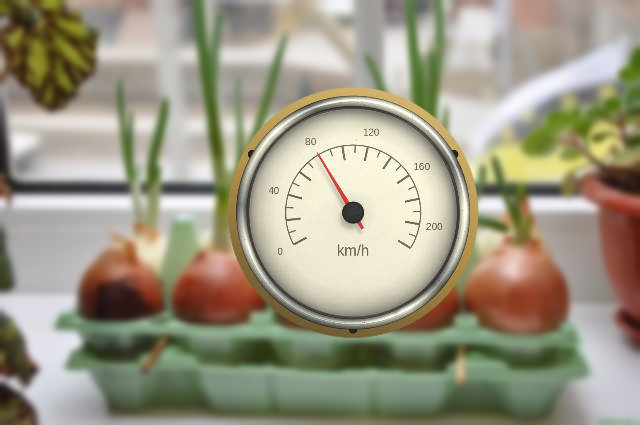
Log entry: {"value": 80, "unit": "km/h"}
